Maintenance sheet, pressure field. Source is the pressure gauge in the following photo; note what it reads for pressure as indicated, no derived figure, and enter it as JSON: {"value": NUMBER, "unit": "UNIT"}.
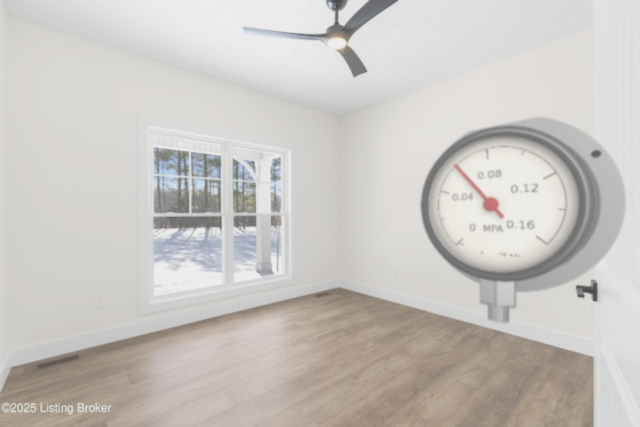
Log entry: {"value": 0.06, "unit": "MPa"}
